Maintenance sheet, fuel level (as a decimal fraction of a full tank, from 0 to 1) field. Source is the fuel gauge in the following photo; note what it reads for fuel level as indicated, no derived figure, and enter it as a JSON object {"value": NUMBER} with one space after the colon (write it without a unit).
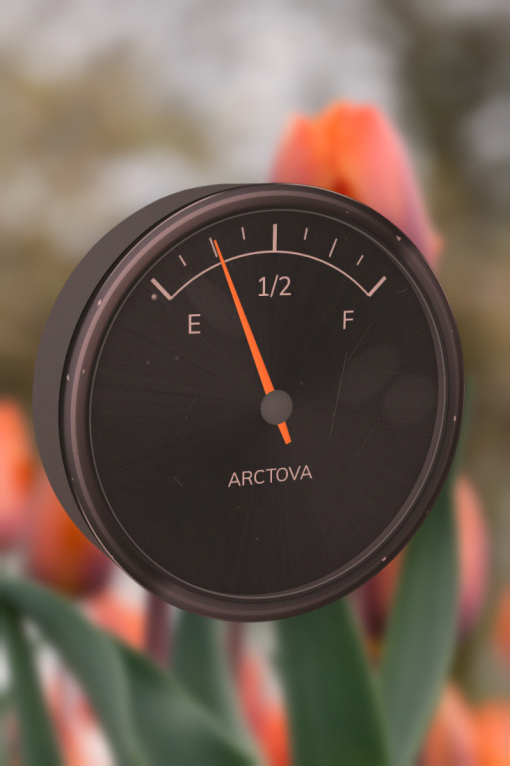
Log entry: {"value": 0.25}
